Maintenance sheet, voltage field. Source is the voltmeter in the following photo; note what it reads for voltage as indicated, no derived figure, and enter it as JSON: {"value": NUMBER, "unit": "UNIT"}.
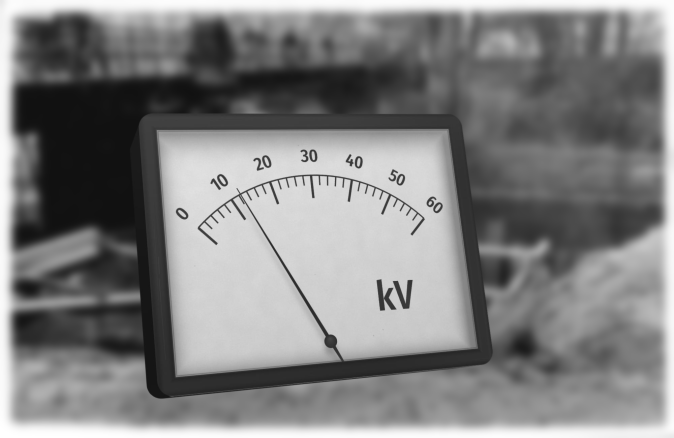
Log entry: {"value": 12, "unit": "kV"}
